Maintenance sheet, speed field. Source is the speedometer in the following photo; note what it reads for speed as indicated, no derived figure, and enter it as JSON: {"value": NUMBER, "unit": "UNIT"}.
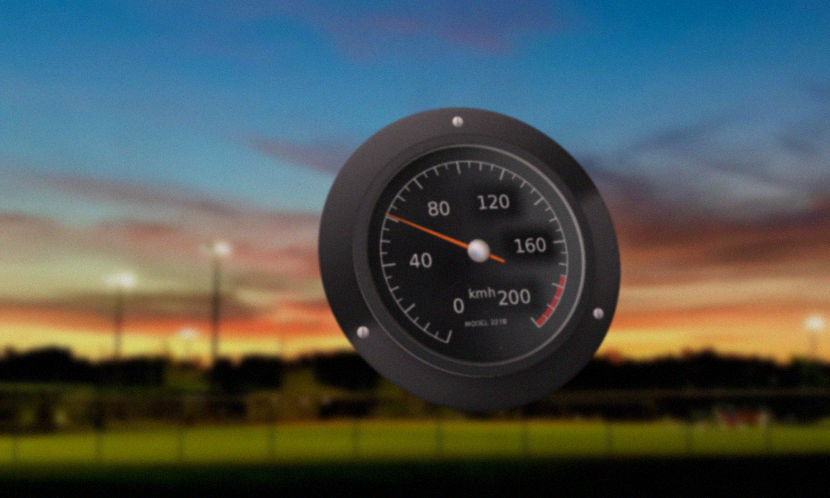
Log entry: {"value": 60, "unit": "km/h"}
